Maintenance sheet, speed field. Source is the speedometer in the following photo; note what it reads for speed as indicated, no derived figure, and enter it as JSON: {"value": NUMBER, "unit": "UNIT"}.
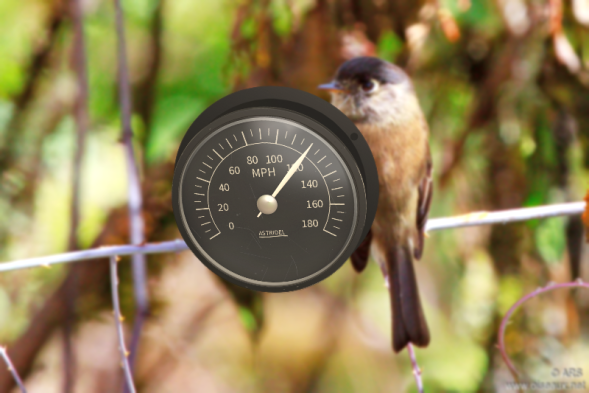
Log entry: {"value": 120, "unit": "mph"}
